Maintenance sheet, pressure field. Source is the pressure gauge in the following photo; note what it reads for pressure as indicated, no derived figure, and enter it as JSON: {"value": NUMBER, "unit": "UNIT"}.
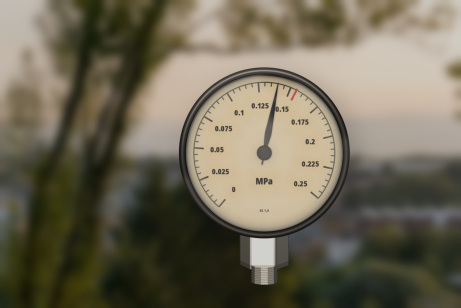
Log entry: {"value": 0.14, "unit": "MPa"}
